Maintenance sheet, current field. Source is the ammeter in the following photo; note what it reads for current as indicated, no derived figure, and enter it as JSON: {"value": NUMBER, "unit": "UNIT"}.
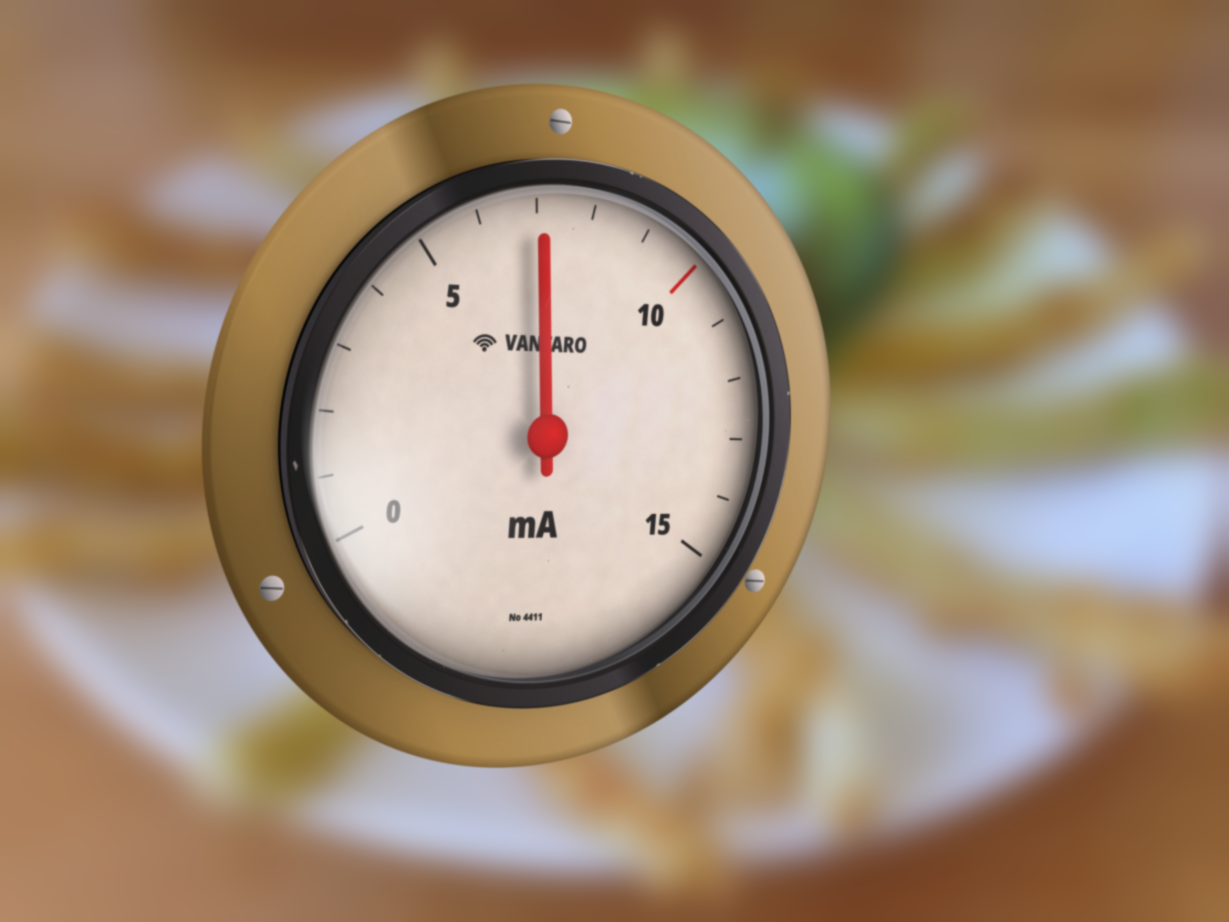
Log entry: {"value": 7, "unit": "mA"}
